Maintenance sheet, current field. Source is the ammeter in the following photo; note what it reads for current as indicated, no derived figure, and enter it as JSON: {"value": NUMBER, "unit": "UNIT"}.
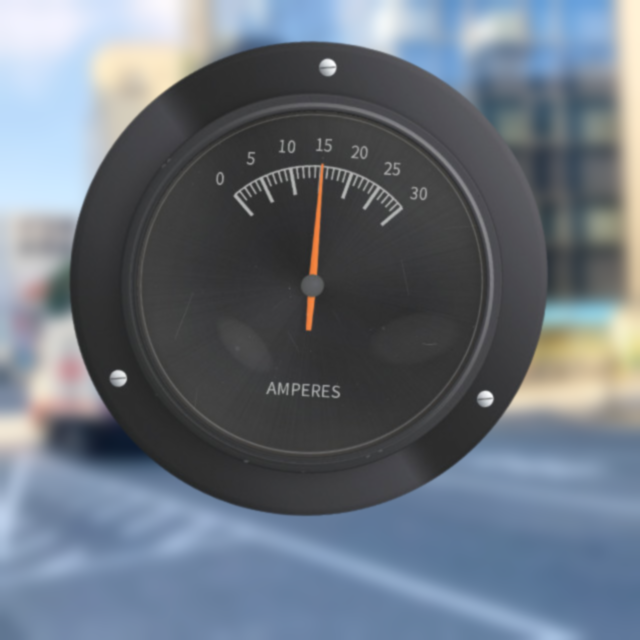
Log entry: {"value": 15, "unit": "A"}
